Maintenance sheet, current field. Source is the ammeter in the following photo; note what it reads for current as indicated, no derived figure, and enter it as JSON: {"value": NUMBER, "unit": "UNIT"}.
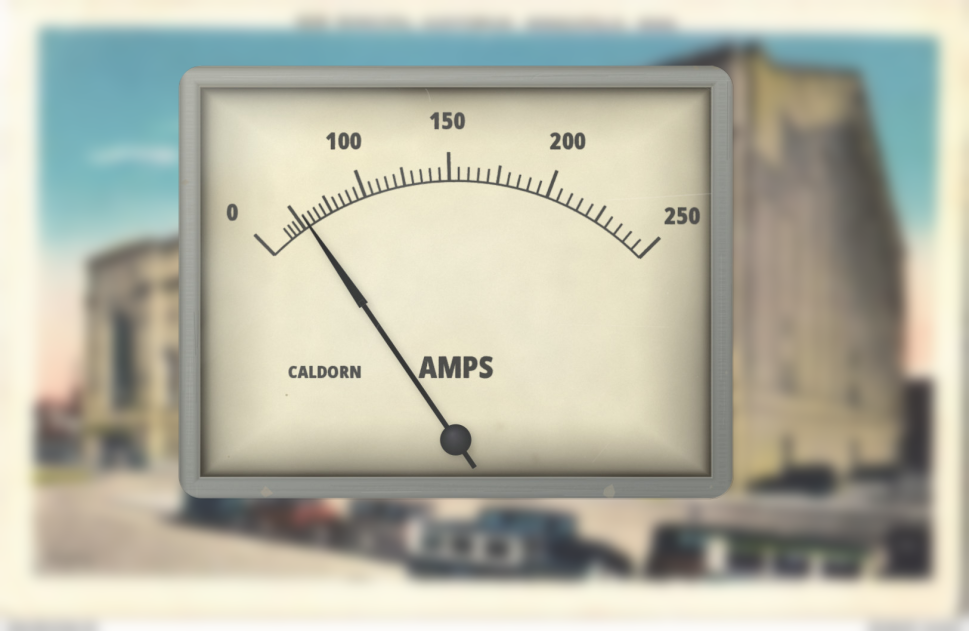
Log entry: {"value": 55, "unit": "A"}
